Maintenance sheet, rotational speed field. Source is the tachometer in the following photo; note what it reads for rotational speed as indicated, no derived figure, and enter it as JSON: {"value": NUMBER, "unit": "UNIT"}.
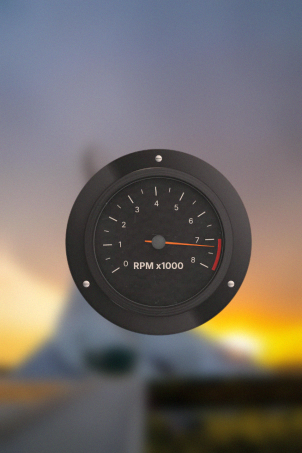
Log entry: {"value": 7250, "unit": "rpm"}
